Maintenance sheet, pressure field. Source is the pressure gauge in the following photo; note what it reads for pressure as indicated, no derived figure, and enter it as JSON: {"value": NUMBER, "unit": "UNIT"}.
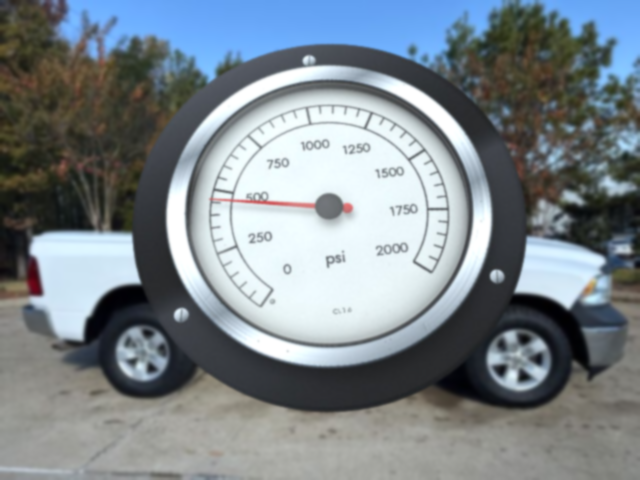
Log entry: {"value": 450, "unit": "psi"}
